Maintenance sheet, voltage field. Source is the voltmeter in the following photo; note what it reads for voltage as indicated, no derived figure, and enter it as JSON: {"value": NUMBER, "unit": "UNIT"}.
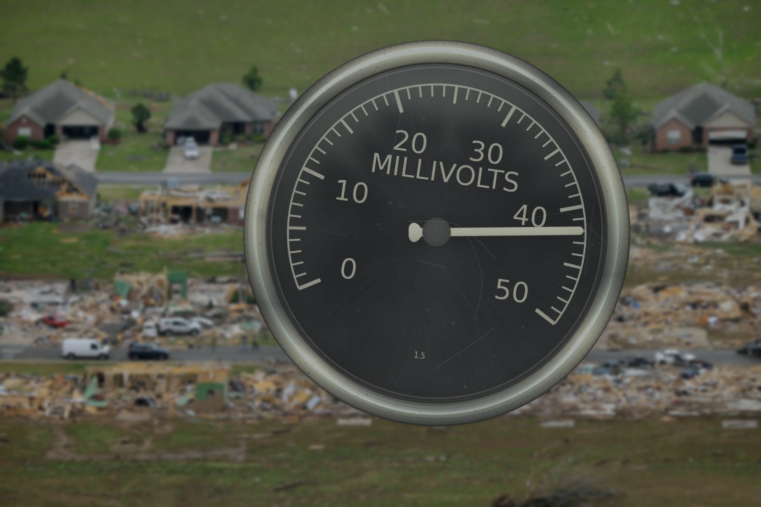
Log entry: {"value": 42, "unit": "mV"}
